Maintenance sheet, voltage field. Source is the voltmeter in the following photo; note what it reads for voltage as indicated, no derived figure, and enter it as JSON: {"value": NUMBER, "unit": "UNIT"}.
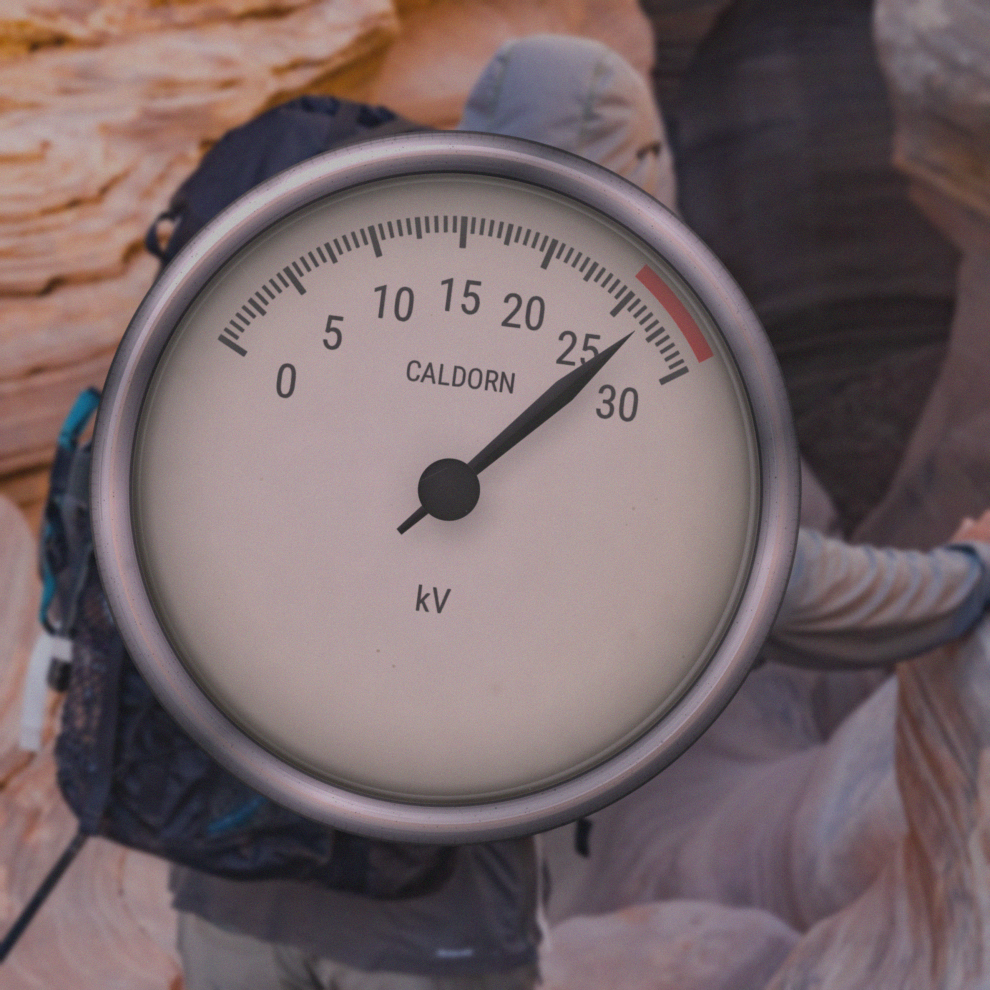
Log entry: {"value": 26.5, "unit": "kV"}
